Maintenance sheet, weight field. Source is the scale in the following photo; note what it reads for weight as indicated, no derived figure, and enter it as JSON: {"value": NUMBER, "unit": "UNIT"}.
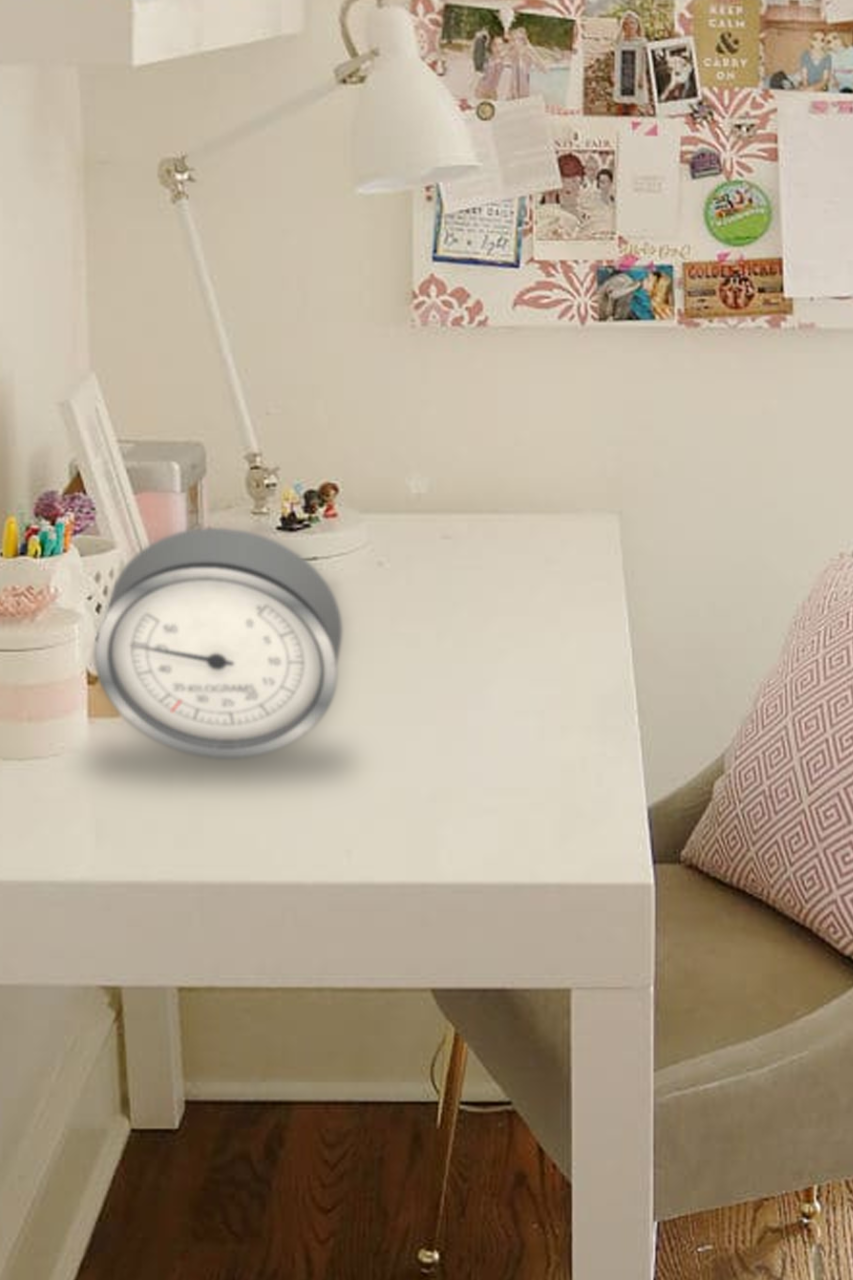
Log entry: {"value": 45, "unit": "kg"}
